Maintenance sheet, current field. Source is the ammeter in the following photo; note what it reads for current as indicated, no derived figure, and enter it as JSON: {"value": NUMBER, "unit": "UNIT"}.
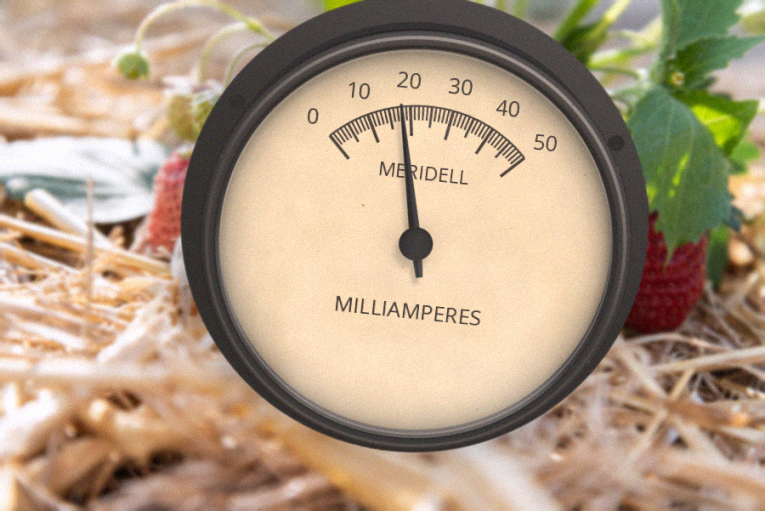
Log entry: {"value": 18, "unit": "mA"}
